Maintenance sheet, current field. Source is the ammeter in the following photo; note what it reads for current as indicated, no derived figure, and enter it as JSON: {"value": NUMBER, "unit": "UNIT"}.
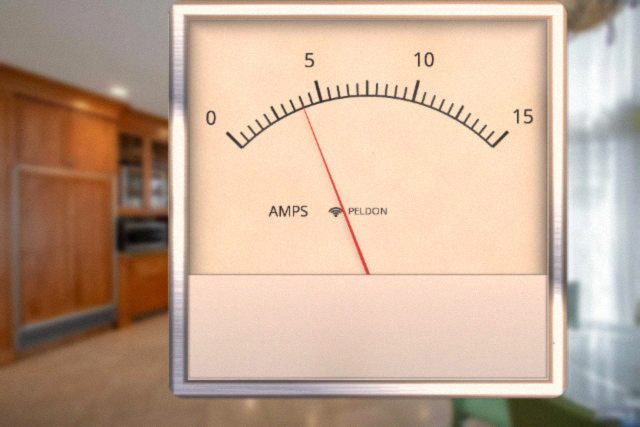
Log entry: {"value": 4, "unit": "A"}
